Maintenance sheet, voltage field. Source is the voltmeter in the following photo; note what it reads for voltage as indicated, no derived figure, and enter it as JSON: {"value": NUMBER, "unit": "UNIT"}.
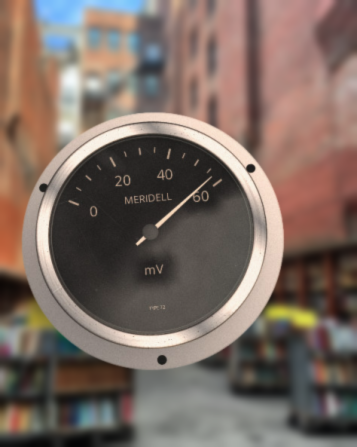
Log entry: {"value": 57.5, "unit": "mV"}
